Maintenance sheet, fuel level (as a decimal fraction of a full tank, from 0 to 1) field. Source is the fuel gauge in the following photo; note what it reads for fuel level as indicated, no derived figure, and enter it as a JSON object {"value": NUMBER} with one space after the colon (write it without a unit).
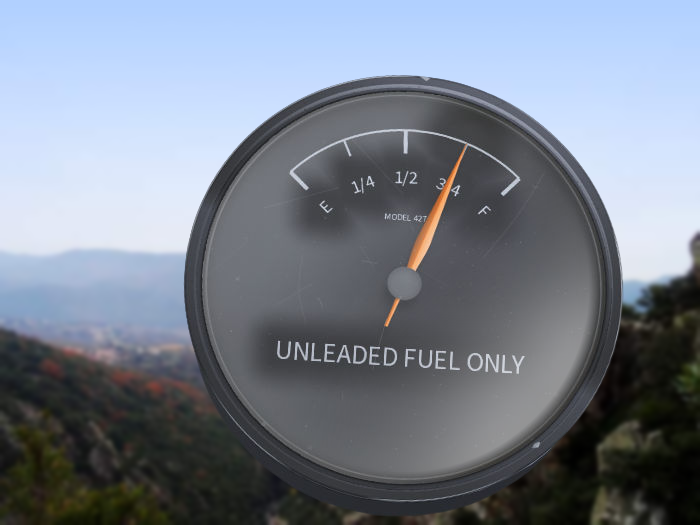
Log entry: {"value": 0.75}
